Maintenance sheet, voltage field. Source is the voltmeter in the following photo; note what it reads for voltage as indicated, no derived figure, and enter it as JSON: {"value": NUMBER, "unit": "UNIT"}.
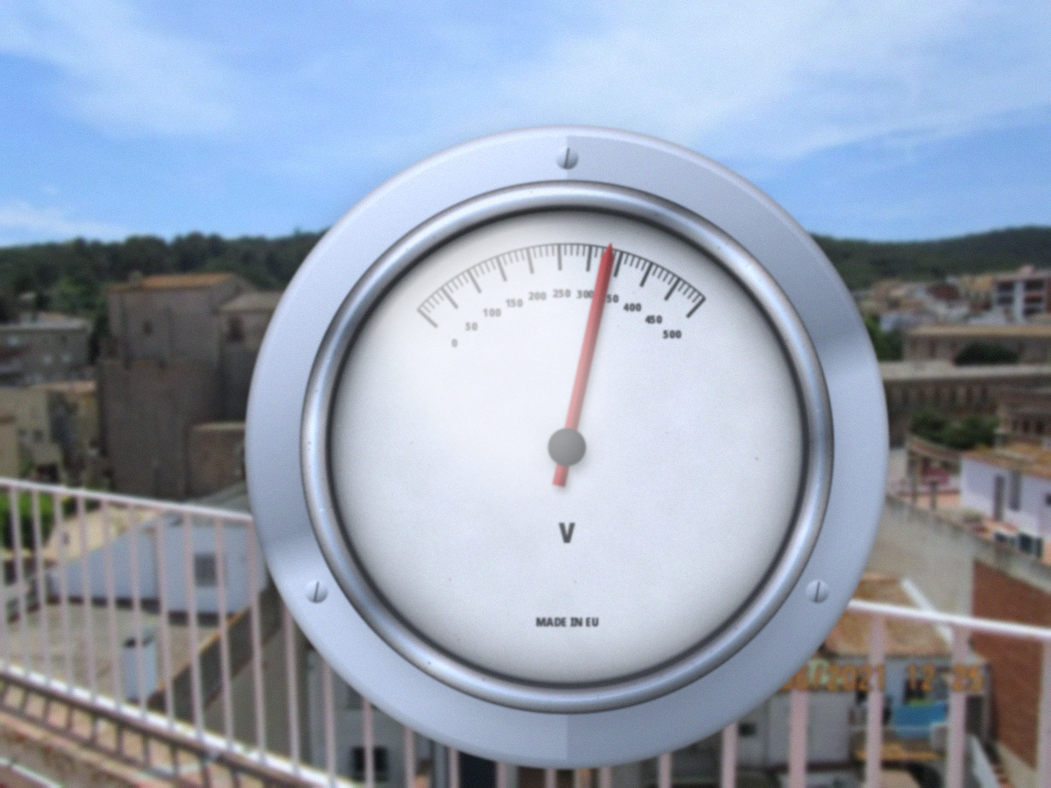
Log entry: {"value": 330, "unit": "V"}
